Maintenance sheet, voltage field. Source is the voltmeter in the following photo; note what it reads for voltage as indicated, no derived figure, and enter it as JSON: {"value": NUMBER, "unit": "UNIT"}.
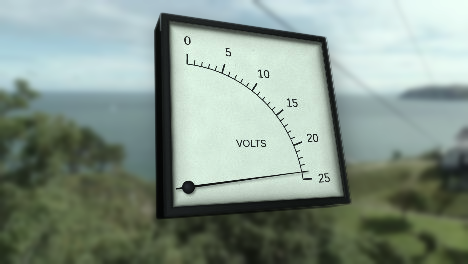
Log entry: {"value": 24, "unit": "V"}
